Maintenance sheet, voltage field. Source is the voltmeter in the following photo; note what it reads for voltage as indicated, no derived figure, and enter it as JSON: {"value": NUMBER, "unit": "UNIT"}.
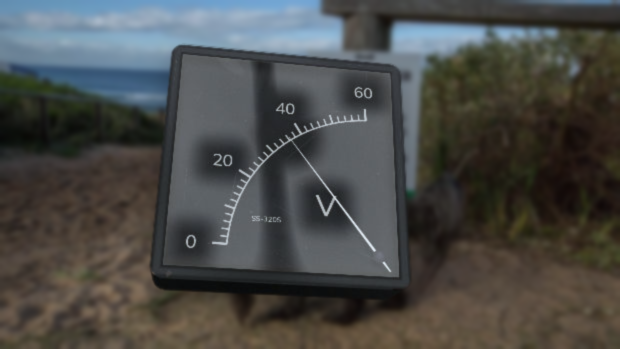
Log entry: {"value": 36, "unit": "V"}
